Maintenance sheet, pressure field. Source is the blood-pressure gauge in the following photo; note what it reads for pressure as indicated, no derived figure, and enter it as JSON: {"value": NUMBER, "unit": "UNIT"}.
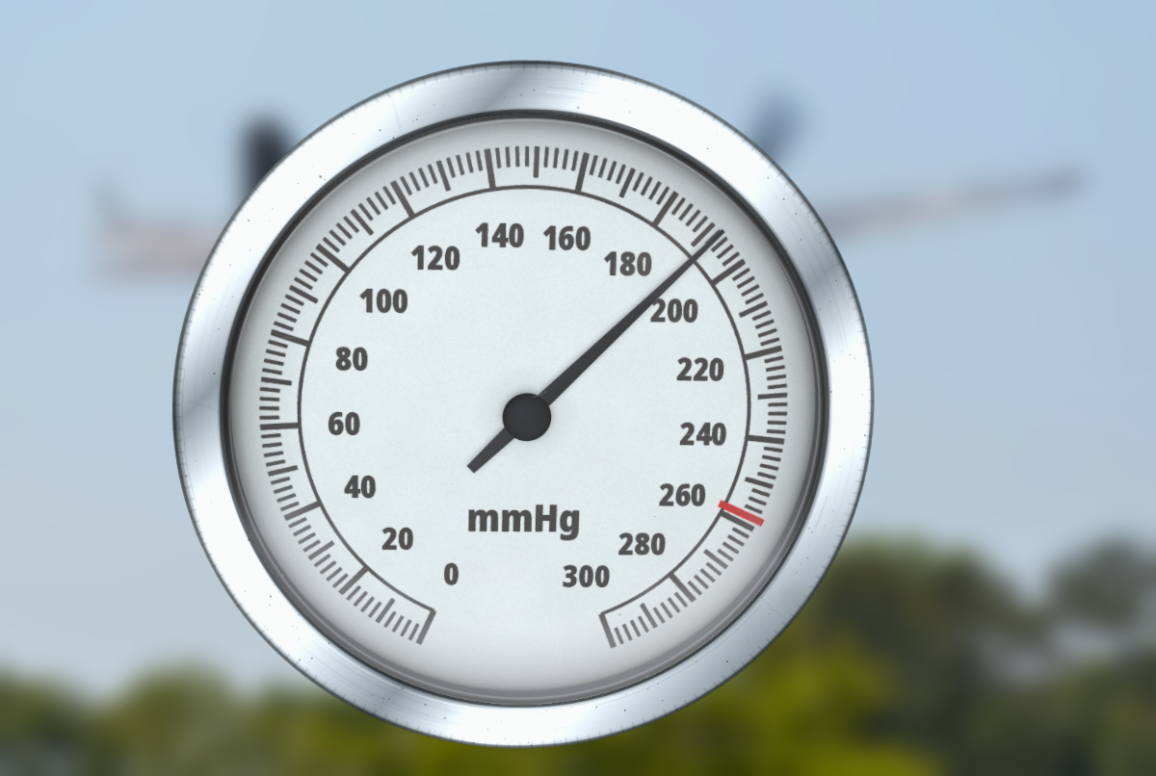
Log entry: {"value": 192, "unit": "mmHg"}
